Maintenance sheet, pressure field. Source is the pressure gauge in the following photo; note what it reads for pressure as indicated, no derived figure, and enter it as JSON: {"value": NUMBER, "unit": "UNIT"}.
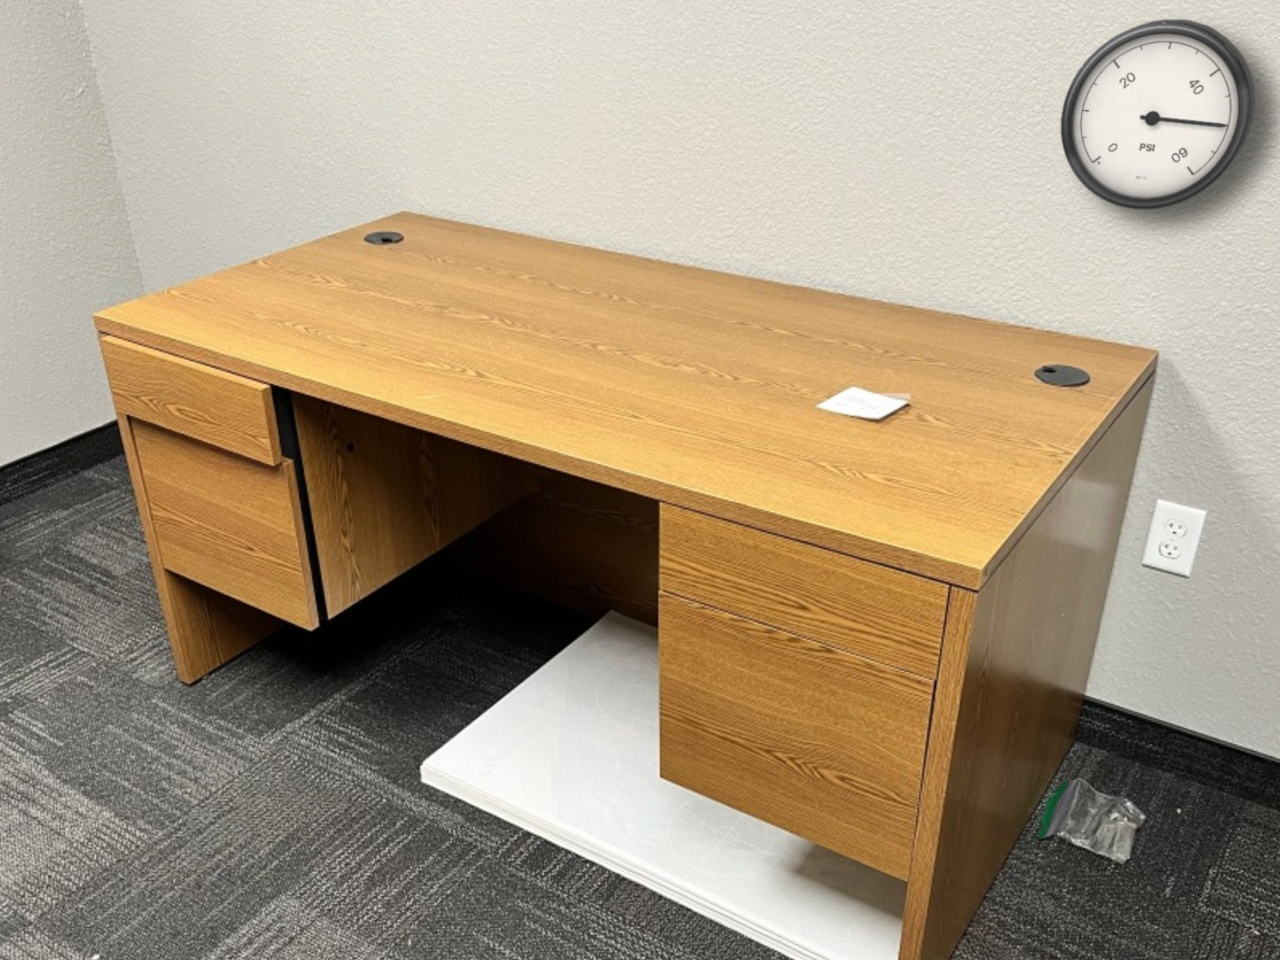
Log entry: {"value": 50, "unit": "psi"}
